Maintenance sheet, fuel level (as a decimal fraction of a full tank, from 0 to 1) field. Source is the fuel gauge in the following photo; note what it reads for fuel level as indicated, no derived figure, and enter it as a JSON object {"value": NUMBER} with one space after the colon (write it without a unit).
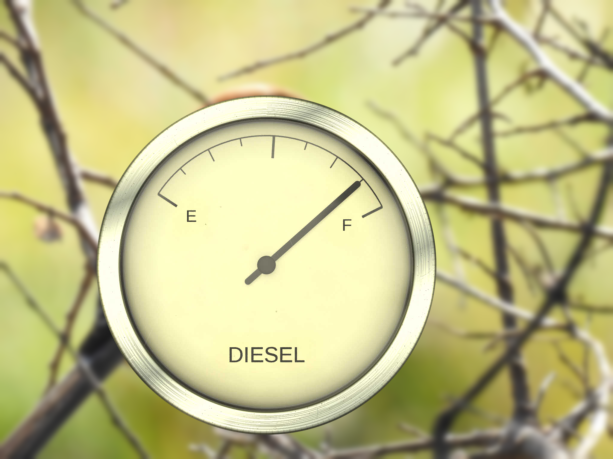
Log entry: {"value": 0.875}
